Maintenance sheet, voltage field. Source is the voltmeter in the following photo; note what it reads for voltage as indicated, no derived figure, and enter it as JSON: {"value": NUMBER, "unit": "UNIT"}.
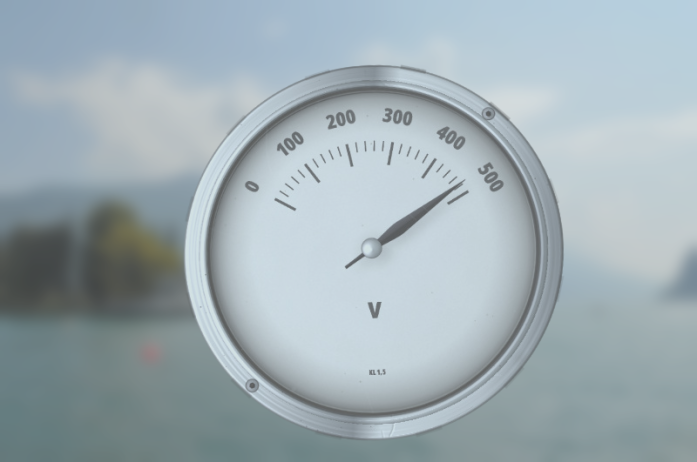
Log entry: {"value": 480, "unit": "V"}
